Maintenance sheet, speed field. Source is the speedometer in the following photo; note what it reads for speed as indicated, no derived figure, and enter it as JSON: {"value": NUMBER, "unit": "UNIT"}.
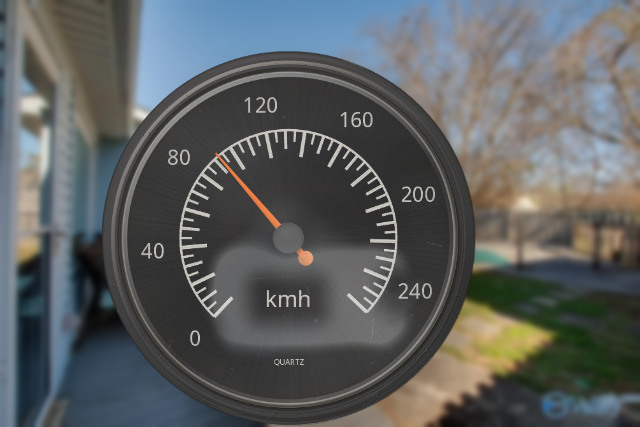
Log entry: {"value": 92.5, "unit": "km/h"}
